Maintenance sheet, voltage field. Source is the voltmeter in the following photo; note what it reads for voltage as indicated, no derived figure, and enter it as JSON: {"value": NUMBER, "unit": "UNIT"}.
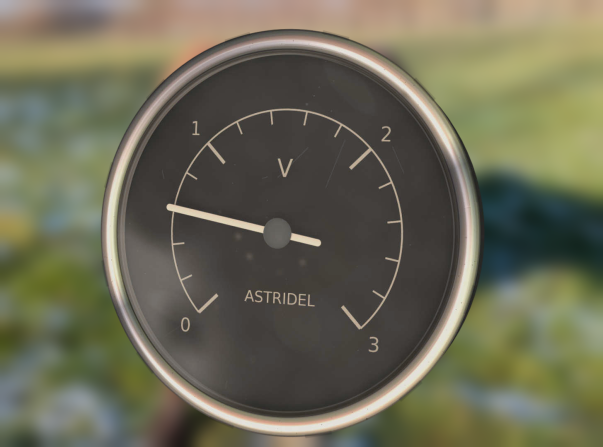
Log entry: {"value": 0.6, "unit": "V"}
